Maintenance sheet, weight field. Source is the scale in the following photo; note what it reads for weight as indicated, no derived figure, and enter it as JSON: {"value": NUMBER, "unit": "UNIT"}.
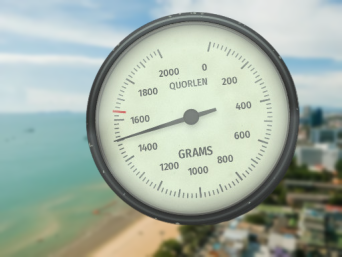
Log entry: {"value": 1500, "unit": "g"}
